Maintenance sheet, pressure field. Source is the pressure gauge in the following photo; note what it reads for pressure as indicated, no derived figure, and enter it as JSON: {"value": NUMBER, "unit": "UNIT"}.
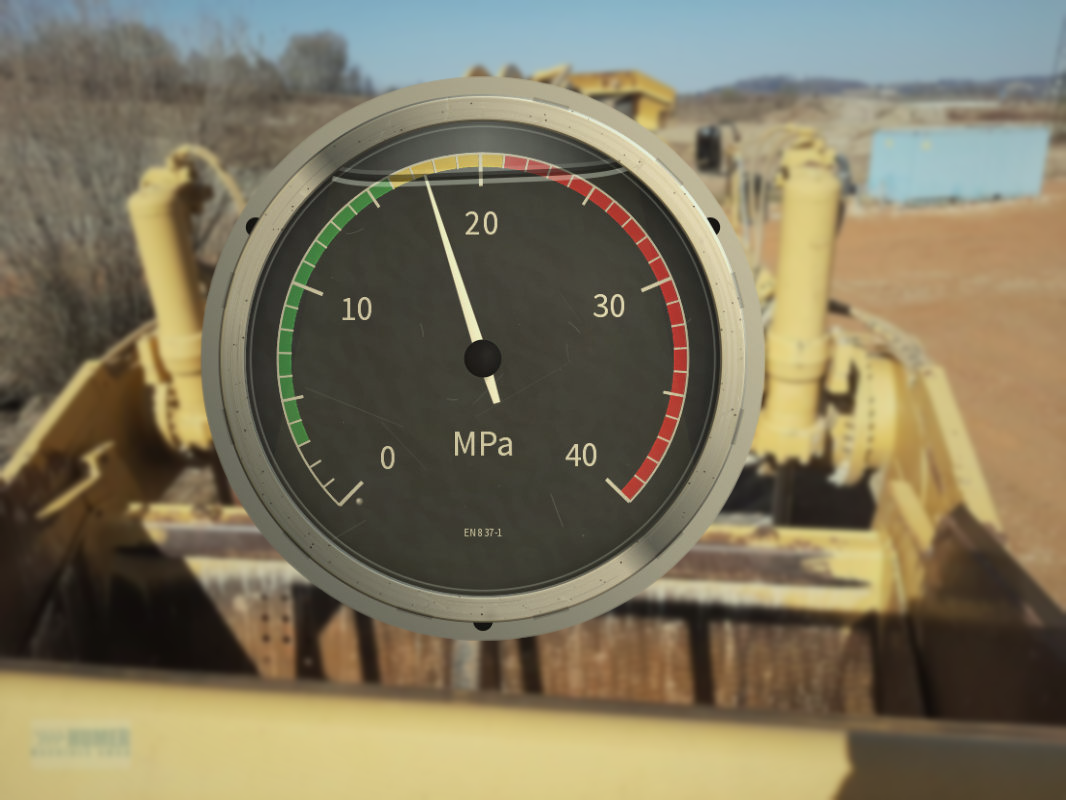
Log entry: {"value": 17.5, "unit": "MPa"}
